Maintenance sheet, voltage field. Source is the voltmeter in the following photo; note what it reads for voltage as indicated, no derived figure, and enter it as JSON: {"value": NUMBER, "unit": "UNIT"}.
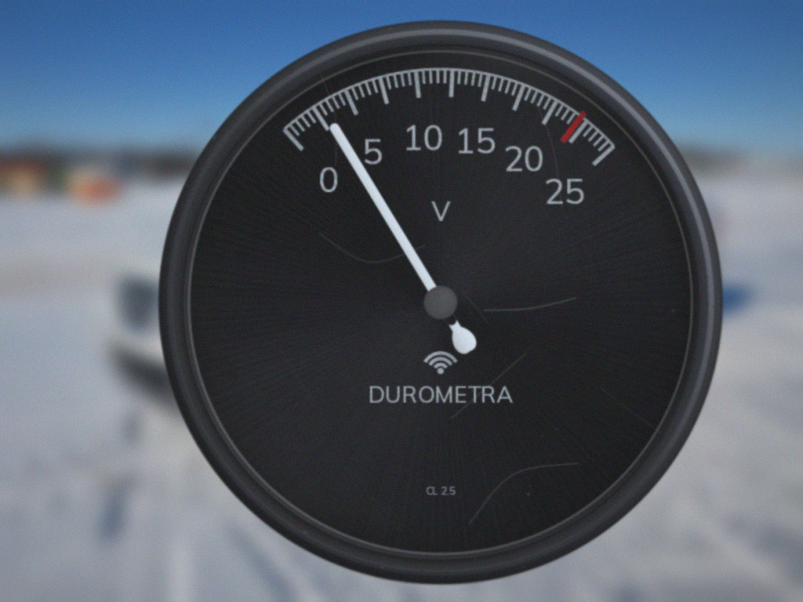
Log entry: {"value": 3, "unit": "V"}
